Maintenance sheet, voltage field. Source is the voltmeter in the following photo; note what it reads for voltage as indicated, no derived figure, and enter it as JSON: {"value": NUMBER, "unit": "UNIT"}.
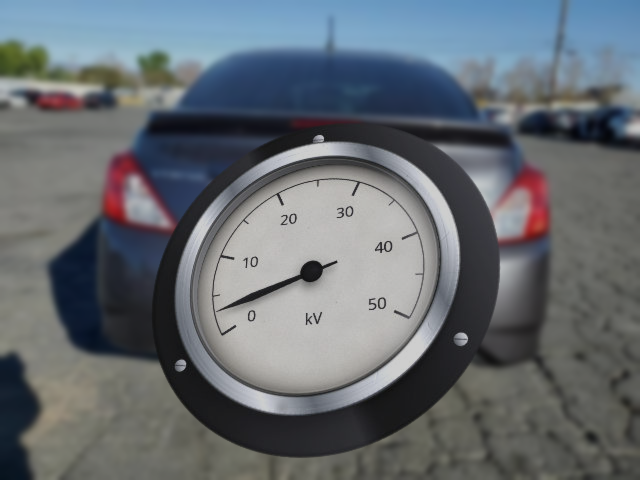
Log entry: {"value": 2.5, "unit": "kV"}
